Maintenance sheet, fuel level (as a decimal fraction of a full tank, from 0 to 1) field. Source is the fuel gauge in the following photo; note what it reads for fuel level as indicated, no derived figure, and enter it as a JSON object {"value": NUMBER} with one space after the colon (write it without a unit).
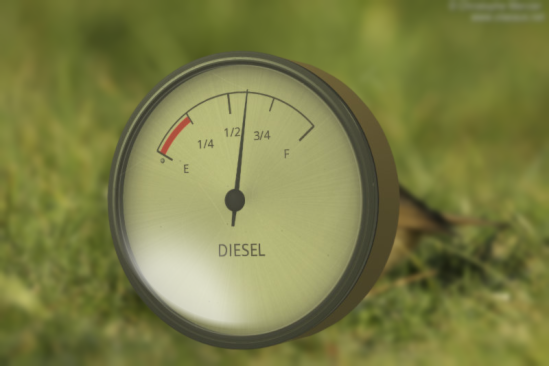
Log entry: {"value": 0.625}
